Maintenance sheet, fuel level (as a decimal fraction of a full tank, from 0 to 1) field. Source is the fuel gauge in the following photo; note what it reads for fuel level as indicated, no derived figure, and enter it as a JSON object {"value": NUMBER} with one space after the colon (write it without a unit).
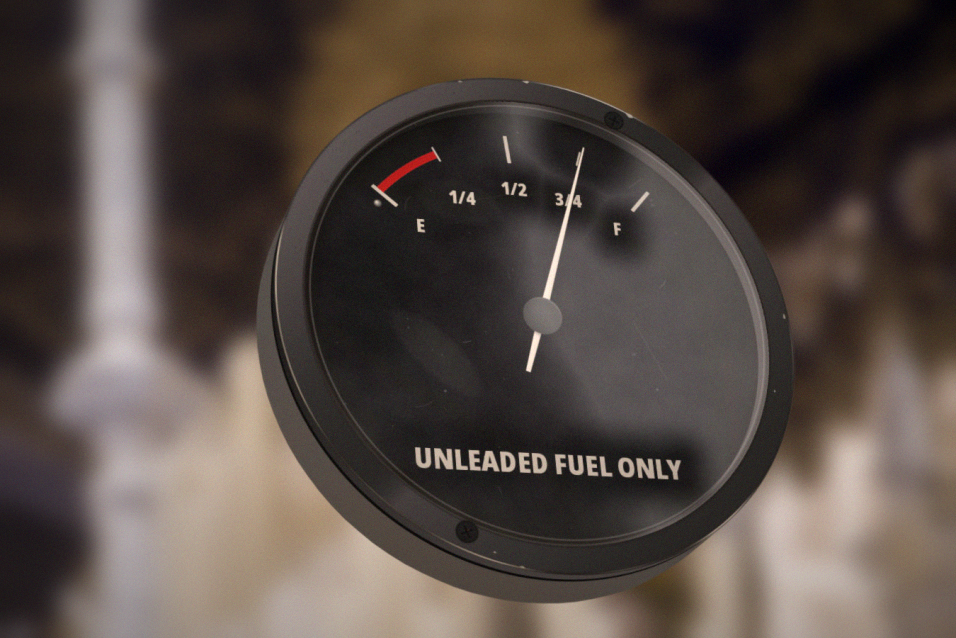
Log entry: {"value": 0.75}
